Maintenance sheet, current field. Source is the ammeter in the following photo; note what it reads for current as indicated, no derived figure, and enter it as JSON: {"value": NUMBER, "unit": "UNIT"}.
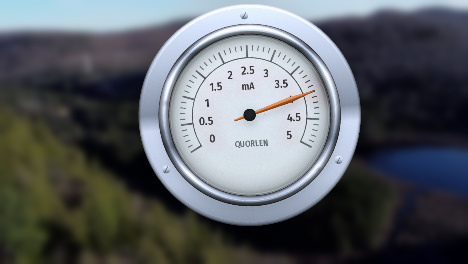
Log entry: {"value": 4, "unit": "mA"}
